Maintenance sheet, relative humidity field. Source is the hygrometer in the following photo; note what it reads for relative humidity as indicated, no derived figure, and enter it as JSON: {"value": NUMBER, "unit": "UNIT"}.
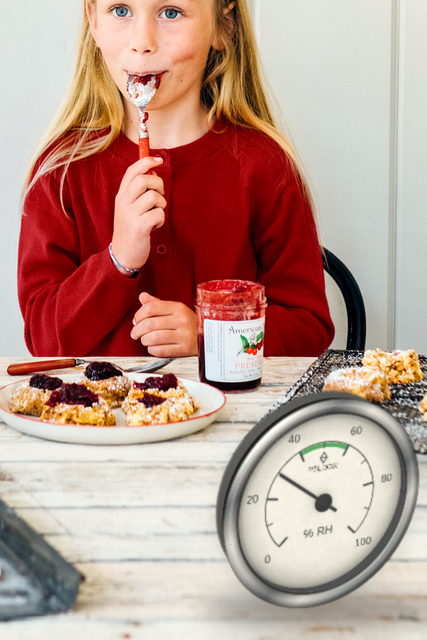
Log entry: {"value": 30, "unit": "%"}
